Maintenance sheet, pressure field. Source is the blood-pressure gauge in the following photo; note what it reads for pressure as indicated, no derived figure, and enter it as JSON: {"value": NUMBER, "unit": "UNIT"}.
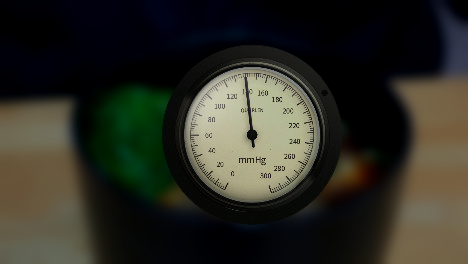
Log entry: {"value": 140, "unit": "mmHg"}
